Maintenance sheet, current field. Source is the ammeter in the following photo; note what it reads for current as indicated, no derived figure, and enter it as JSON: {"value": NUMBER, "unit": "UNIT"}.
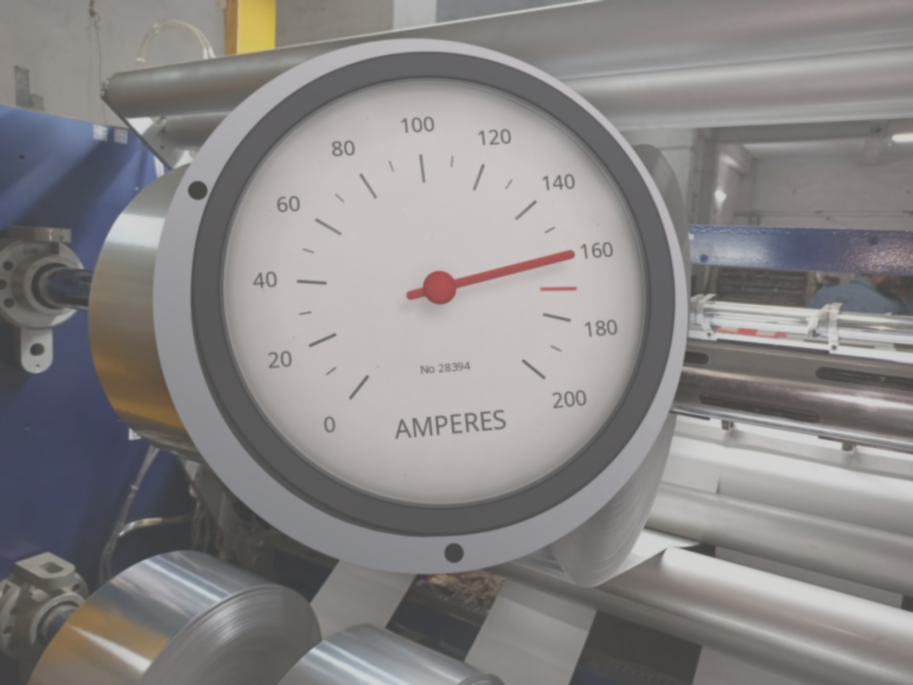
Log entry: {"value": 160, "unit": "A"}
